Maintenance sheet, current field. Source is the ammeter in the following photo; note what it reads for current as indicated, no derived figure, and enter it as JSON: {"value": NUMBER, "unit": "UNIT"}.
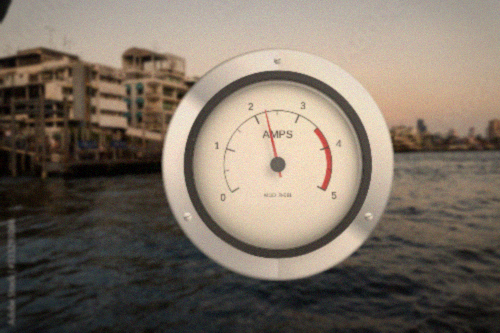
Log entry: {"value": 2.25, "unit": "A"}
